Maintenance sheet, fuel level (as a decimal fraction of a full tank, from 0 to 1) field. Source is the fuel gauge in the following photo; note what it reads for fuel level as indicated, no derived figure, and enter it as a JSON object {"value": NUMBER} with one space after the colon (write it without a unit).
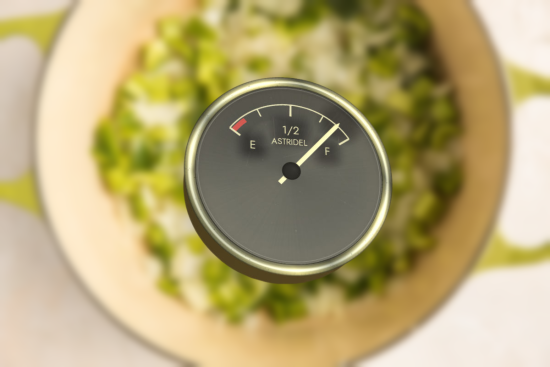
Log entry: {"value": 0.875}
